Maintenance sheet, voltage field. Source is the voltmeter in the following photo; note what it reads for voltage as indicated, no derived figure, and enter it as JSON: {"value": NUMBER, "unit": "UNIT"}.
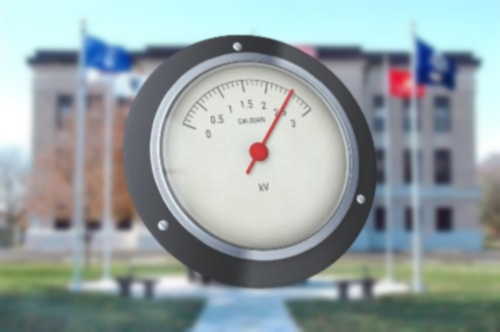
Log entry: {"value": 2.5, "unit": "kV"}
